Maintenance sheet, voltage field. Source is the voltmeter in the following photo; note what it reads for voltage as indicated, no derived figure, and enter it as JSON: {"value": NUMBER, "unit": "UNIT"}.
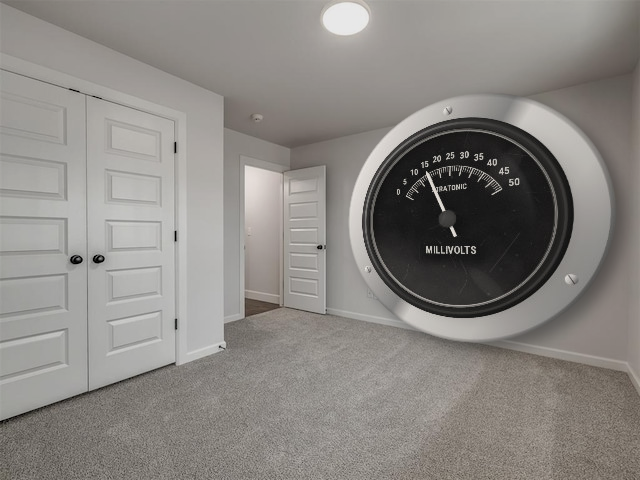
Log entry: {"value": 15, "unit": "mV"}
